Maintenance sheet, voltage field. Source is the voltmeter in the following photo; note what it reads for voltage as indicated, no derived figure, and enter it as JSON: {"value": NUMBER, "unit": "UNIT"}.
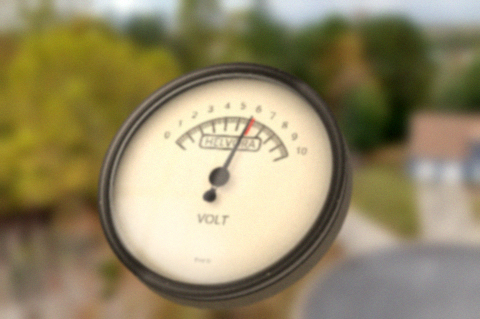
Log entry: {"value": 6, "unit": "V"}
